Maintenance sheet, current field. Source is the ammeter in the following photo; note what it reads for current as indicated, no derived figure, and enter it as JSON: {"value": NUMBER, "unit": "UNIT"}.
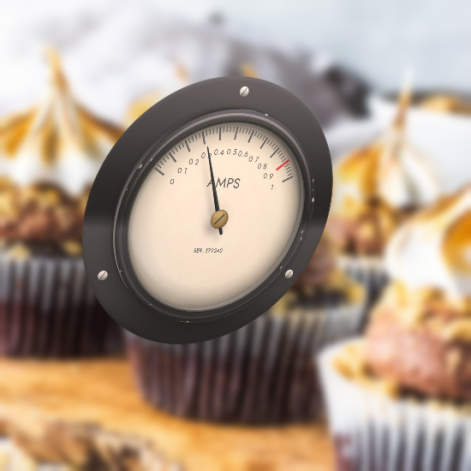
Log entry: {"value": 0.3, "unit": "A"}
